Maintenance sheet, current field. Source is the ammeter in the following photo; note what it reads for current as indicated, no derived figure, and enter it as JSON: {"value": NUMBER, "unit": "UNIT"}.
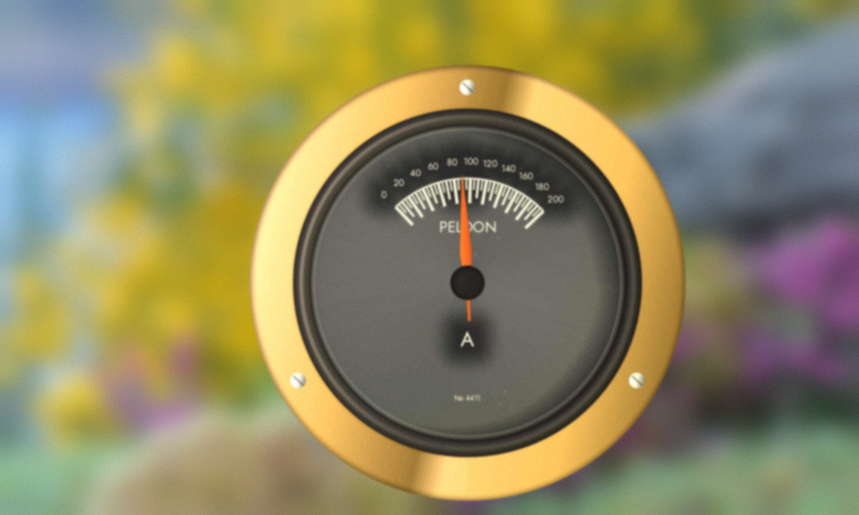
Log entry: {"value": 90, "unit": "A"}
